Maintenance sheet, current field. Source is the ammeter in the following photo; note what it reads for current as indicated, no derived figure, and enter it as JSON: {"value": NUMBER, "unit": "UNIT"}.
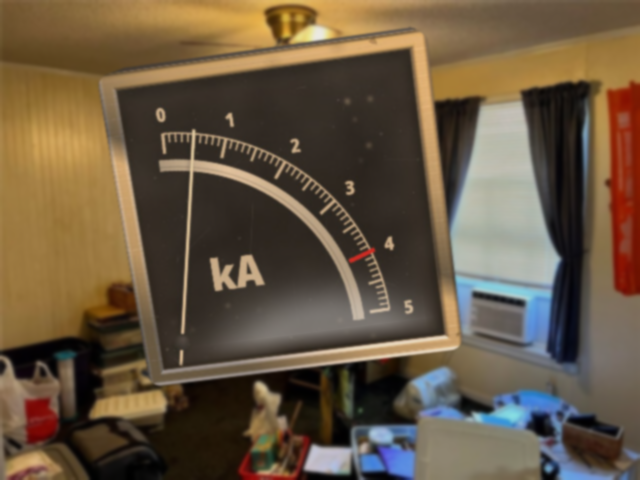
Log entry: {"value": 0.5, "unit": "kA"}
